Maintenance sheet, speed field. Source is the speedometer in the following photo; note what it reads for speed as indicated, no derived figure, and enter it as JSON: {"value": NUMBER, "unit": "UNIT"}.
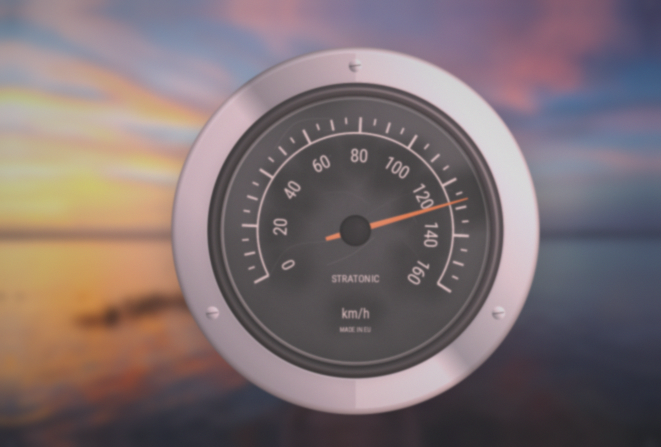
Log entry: {"value": 127.5, "unit": "km/h"}
